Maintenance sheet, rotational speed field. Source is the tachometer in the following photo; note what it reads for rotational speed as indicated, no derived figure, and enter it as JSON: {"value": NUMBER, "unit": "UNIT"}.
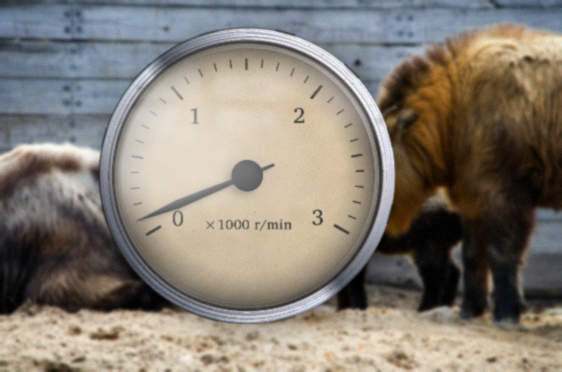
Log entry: {"value": 100, "unit": "rpm"}
